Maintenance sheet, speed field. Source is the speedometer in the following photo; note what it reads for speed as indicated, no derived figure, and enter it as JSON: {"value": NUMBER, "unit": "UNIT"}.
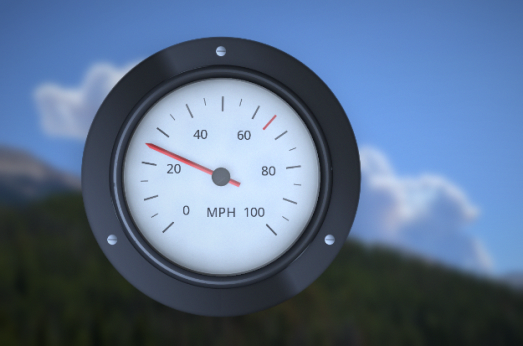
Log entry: {"value": 25, "unit": "mph"}
